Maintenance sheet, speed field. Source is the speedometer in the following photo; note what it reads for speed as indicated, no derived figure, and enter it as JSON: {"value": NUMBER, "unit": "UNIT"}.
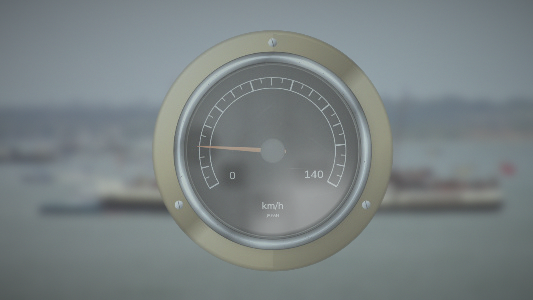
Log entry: {"value": 20, "unit": "km/h"}
